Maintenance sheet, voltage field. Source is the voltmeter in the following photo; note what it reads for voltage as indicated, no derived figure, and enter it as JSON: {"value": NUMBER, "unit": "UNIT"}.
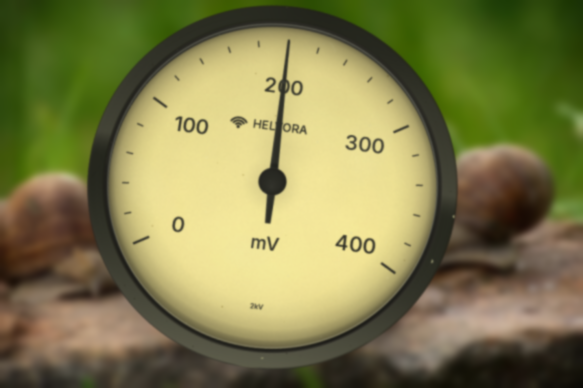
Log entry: {"value": 200, "unit": "mV"}
